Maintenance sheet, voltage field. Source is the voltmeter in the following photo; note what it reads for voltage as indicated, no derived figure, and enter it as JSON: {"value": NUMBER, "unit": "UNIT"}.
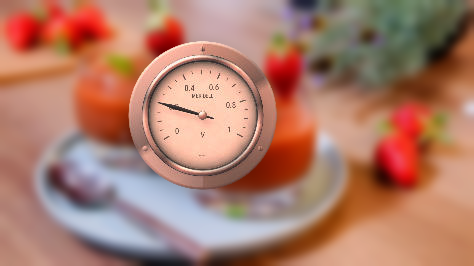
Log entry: {"value": 0.2, "unit": "V"}
